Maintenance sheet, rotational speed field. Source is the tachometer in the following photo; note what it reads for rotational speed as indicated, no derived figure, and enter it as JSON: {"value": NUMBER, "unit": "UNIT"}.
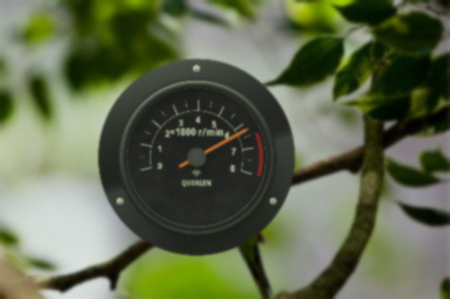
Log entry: {"value": 6250, "unit": "rpm"}
